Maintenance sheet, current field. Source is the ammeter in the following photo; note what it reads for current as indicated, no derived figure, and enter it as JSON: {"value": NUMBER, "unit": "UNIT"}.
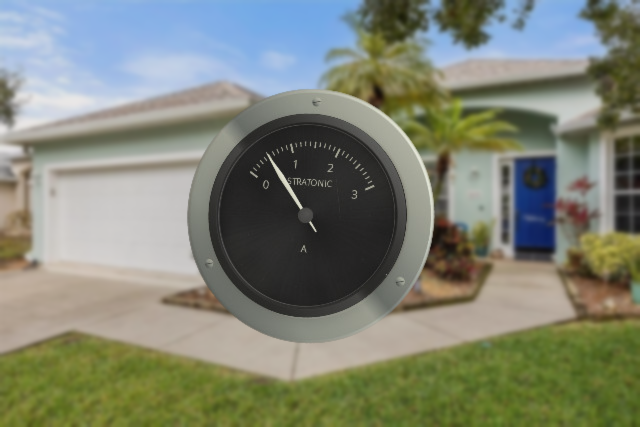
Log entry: {"value": 0.5, "unit": "A"}
